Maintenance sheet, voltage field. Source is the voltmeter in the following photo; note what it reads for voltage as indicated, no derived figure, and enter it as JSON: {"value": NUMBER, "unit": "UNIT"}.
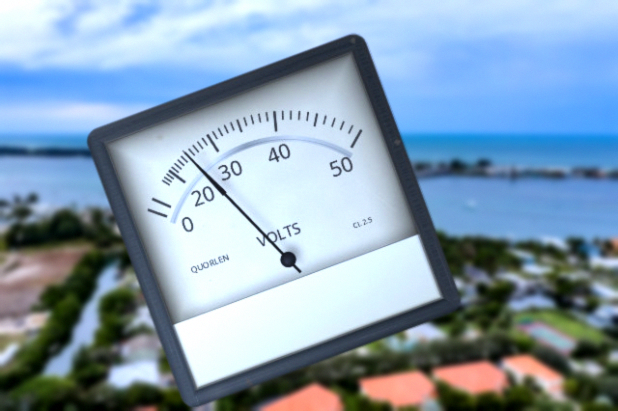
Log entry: {"value": 25, "unit": "V"}
